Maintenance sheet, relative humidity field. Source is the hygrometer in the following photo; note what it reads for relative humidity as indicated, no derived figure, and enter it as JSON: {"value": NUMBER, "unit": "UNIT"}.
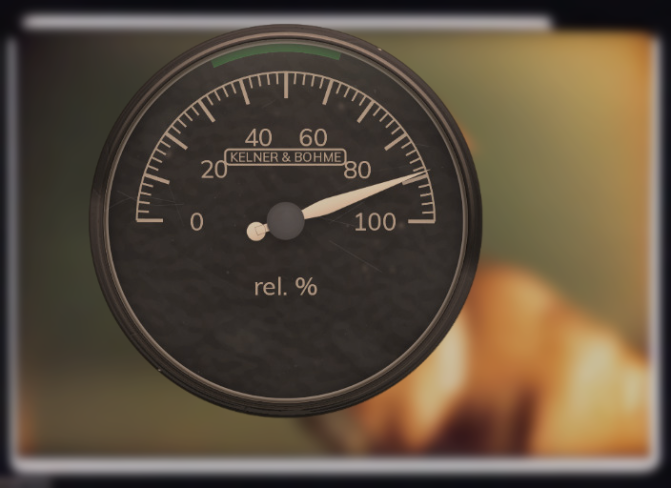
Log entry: {"value": 89, "unit": "%"}
